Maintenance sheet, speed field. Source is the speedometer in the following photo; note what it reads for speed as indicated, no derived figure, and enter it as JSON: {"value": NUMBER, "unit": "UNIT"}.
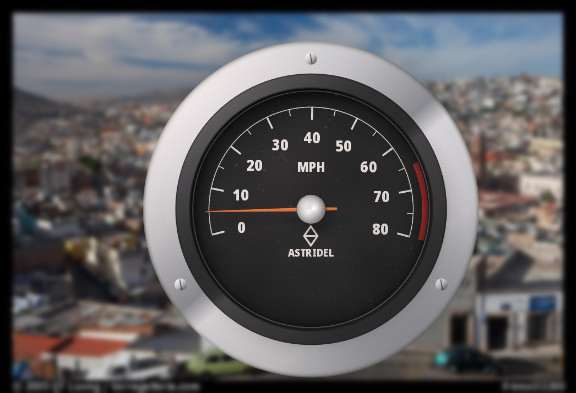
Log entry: {"value": 5, "unit": "mph"}
